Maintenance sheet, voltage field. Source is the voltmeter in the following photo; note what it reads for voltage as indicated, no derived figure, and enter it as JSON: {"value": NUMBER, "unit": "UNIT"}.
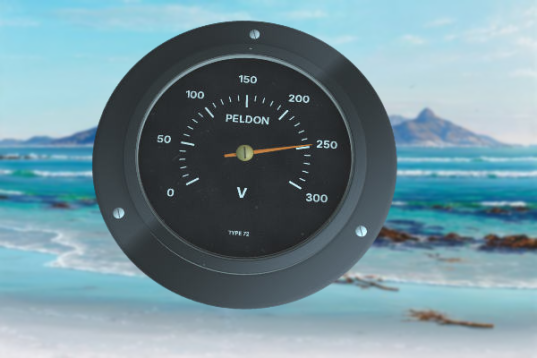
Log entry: {"value": 250, "unit": "V"}
